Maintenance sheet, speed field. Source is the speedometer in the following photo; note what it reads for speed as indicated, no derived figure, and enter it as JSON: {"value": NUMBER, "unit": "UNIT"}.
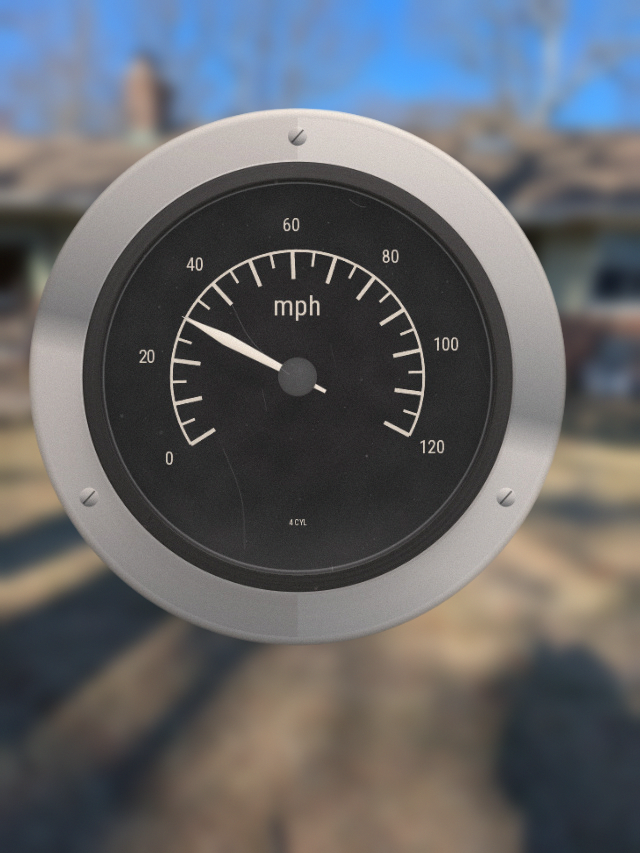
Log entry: {"value": 30, "unit": "mph"}
